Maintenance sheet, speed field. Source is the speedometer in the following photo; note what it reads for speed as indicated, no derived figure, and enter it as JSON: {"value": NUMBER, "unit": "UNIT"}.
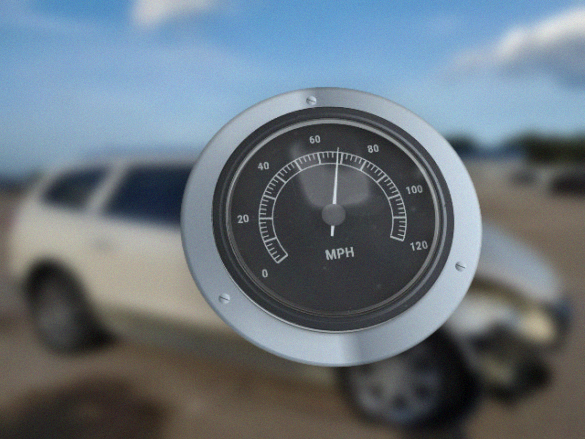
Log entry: {"value": 68, "unit": "mph"}
